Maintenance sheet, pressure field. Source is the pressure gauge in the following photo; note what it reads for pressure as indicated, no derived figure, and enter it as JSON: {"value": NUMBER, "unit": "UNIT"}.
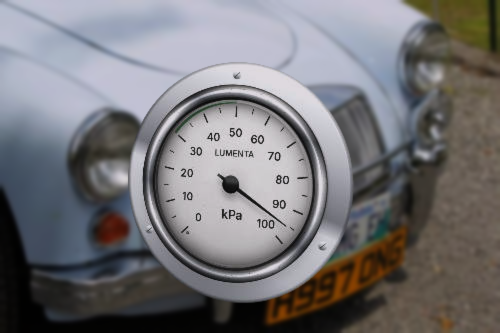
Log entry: {"value": 95, "unit": "kPa"}
